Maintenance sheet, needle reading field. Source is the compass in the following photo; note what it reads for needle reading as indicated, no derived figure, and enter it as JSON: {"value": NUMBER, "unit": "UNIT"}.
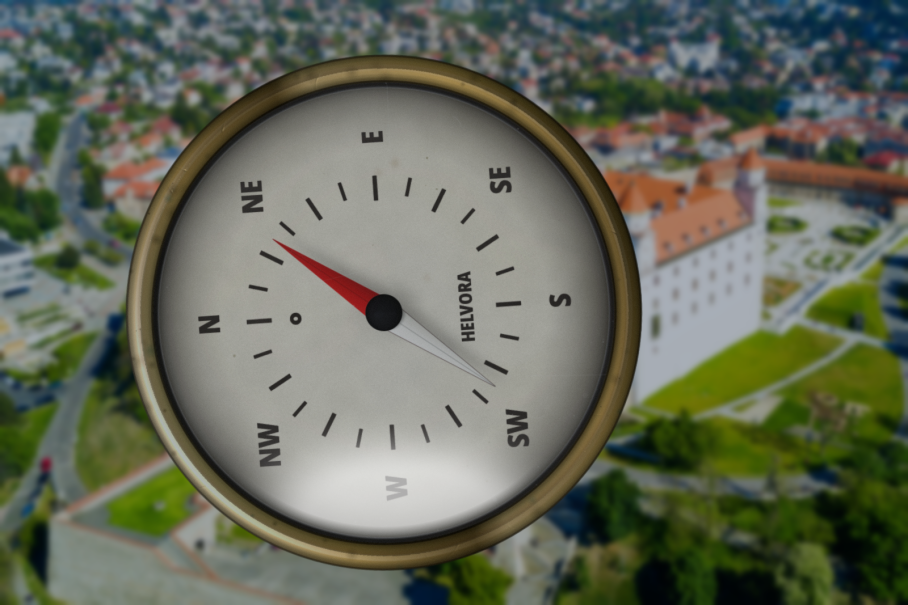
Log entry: {"value": 37.5, "unit": "°"}
